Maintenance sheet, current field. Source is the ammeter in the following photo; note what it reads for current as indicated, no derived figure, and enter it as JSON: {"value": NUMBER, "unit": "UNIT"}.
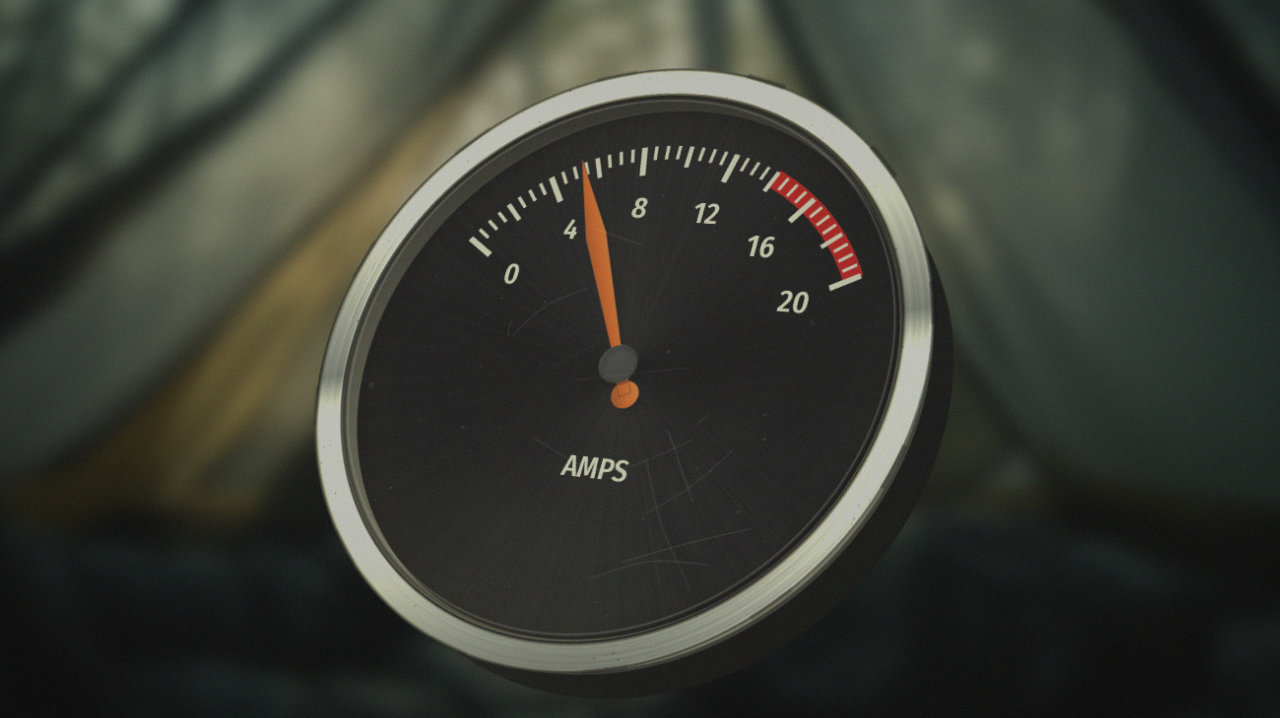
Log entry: {"value": 5.5, "unit": "A"}
